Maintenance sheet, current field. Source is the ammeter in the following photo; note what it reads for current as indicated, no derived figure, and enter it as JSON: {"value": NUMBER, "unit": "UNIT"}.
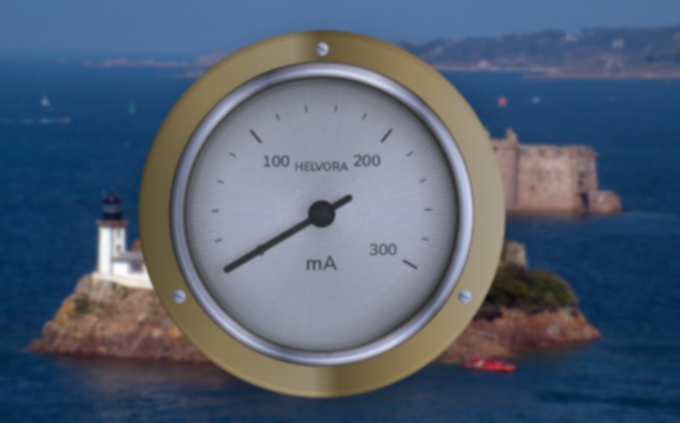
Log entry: {"value": 0, "unit": "mA"}
